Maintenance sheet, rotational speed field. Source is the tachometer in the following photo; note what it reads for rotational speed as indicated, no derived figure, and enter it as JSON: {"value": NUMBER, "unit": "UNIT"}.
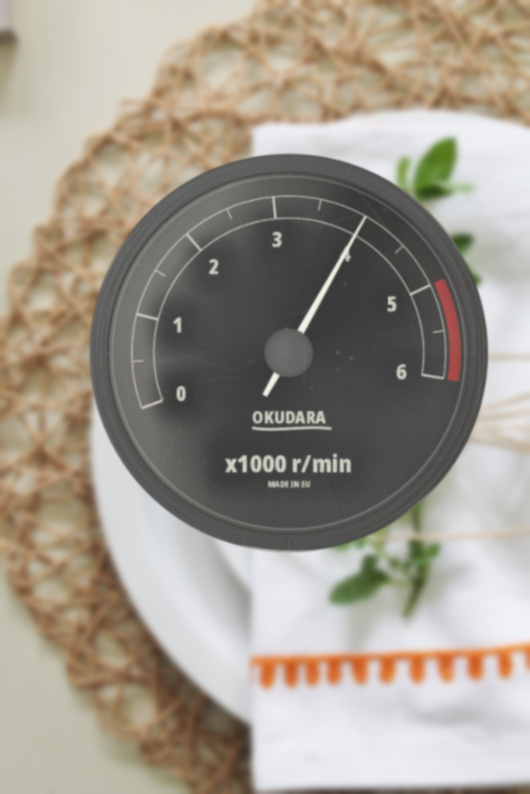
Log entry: {"value": 4000, "unit": "rpm"}
